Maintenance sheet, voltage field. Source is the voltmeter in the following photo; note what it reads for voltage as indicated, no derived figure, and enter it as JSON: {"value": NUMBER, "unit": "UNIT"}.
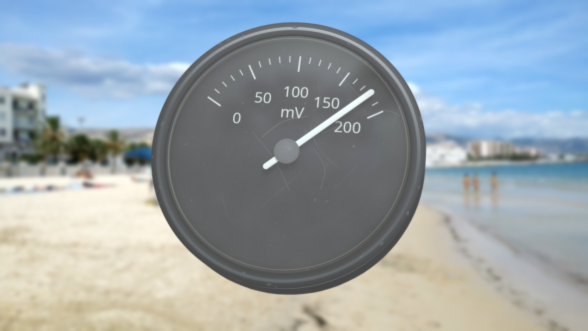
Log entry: {"value": 180, "unit": "mV"}
